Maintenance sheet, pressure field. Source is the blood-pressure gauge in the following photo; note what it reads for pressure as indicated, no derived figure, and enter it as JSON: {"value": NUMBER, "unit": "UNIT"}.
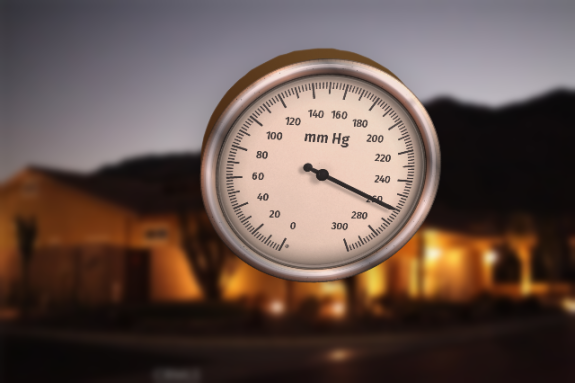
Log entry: {"value": 260, "unit": "mmHg"}
